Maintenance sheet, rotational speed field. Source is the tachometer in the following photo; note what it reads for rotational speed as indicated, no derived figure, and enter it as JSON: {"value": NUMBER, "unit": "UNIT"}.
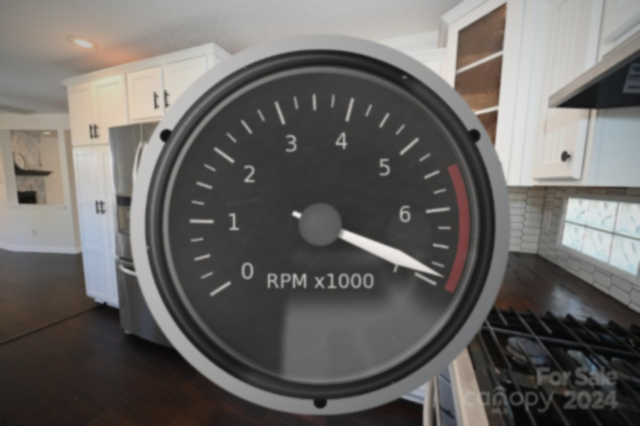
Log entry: {"value": 6875, "unit": "rpm"}
